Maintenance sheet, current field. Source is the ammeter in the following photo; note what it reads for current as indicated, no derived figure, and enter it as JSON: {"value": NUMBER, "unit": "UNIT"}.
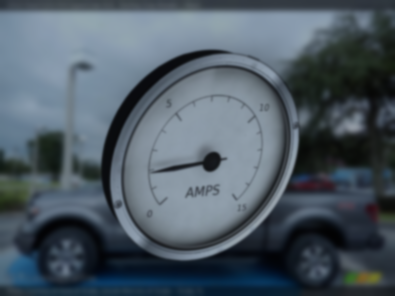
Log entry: {"value": 2, "unit": "A"}
